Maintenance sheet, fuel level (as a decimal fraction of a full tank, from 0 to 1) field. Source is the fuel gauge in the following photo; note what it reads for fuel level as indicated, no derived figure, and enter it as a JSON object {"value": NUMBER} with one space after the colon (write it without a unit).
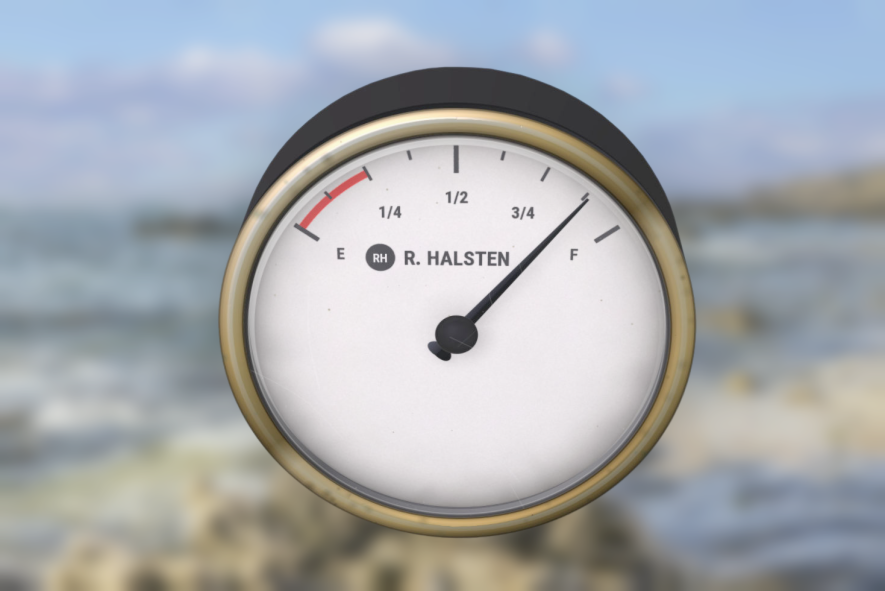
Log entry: {"value": 0.875}
